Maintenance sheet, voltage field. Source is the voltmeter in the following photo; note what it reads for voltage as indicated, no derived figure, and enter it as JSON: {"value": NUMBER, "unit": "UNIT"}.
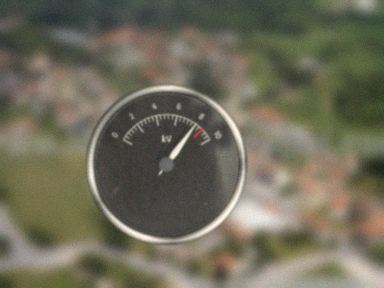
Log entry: {"value": 8, "unit": "kV"}
